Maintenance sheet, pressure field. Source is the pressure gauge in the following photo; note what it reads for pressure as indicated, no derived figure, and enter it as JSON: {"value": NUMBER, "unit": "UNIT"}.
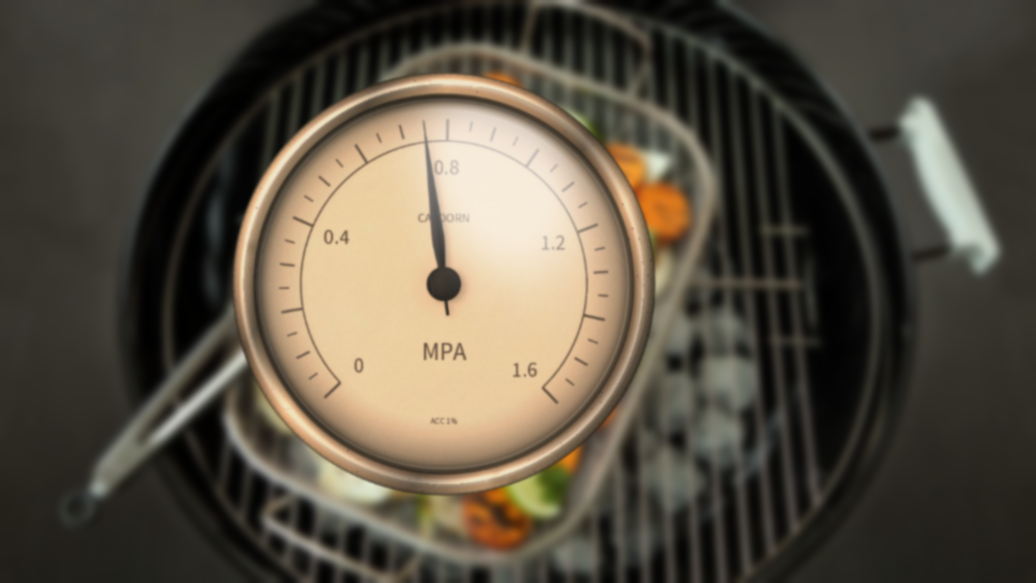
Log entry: {"value": 0.75, "unit": "MPa"}
